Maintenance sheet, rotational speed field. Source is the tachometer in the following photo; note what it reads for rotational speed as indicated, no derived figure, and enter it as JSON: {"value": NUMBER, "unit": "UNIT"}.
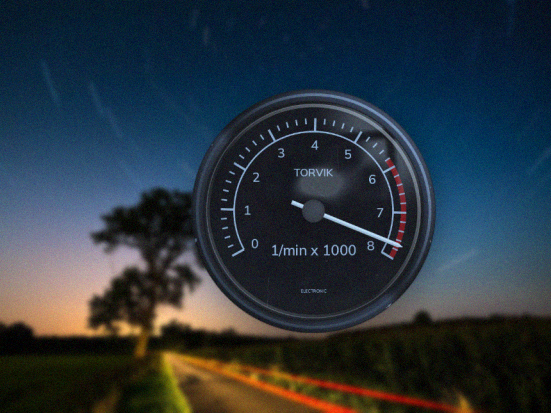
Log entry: {"value": 7700, "unit": "rpm"}
